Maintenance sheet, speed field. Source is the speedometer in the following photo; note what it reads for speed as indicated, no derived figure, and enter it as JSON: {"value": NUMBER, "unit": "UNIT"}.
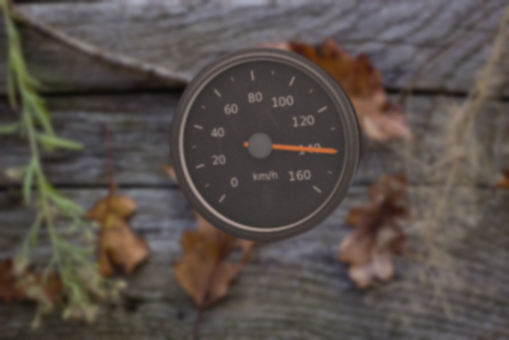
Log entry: {"value": 140, "unit": "km/h"}
